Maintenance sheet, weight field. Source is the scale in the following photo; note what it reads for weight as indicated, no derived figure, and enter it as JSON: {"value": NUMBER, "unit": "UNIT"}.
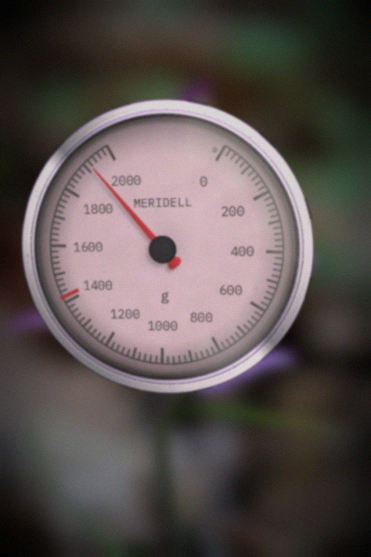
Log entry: {"value": 1920, "unit": "g"}
